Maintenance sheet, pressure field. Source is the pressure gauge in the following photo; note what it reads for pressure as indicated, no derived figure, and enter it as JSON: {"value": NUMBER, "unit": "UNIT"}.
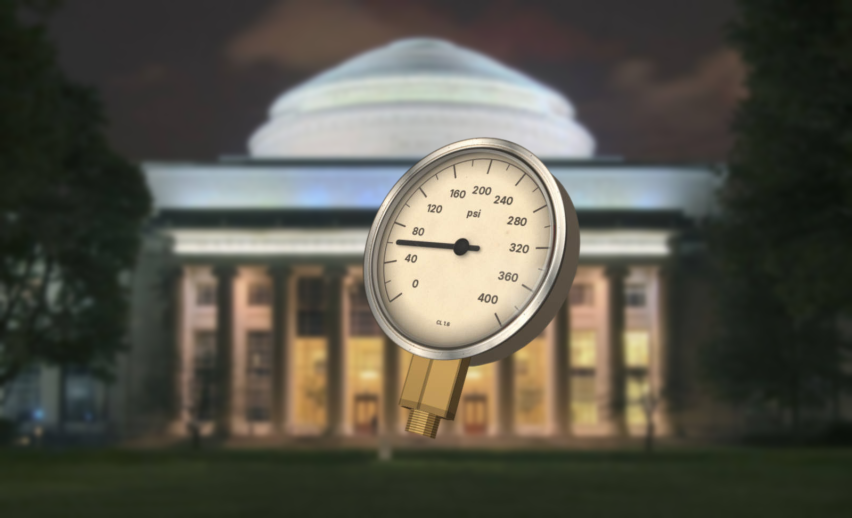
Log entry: {"value": 60, "unit": "psi"}
